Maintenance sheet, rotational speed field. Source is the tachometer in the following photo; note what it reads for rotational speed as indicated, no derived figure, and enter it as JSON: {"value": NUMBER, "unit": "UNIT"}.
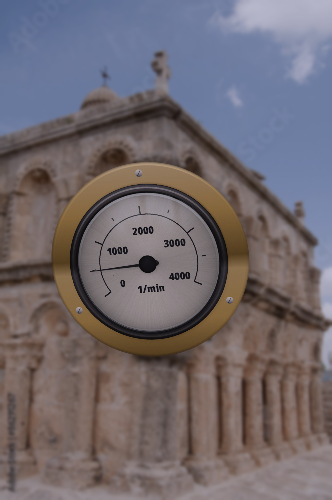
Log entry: {"value": 500, "unit": "rpm"}
